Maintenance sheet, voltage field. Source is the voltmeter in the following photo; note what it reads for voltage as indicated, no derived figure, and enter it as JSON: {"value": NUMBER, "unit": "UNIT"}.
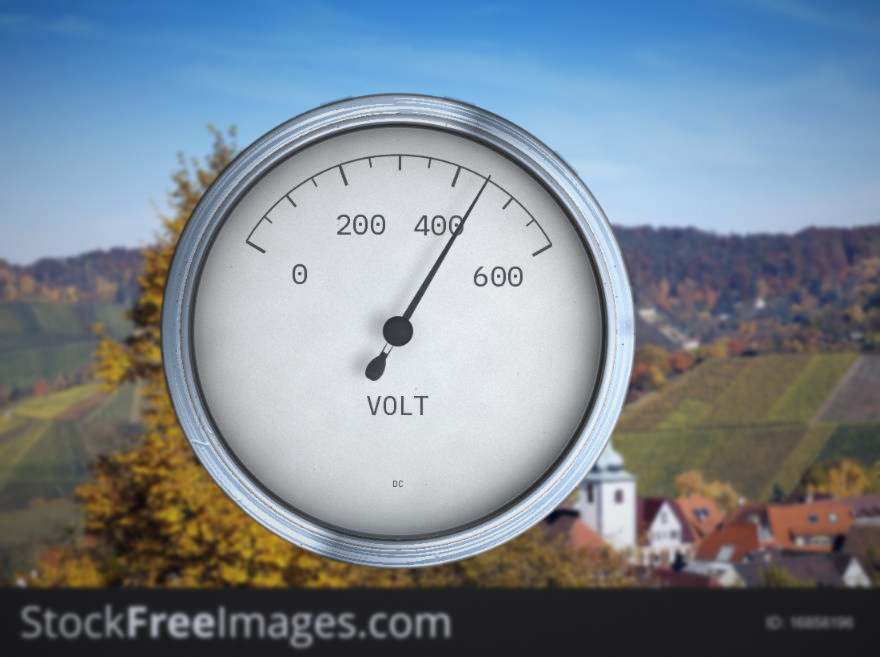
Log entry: {"value": 450, "unit": "V"}
